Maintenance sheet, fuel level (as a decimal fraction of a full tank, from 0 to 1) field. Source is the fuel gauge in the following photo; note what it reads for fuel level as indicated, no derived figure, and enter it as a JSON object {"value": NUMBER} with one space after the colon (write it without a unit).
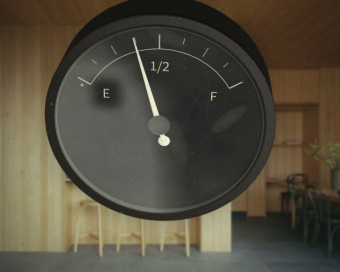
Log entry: {"value": 0.375}
